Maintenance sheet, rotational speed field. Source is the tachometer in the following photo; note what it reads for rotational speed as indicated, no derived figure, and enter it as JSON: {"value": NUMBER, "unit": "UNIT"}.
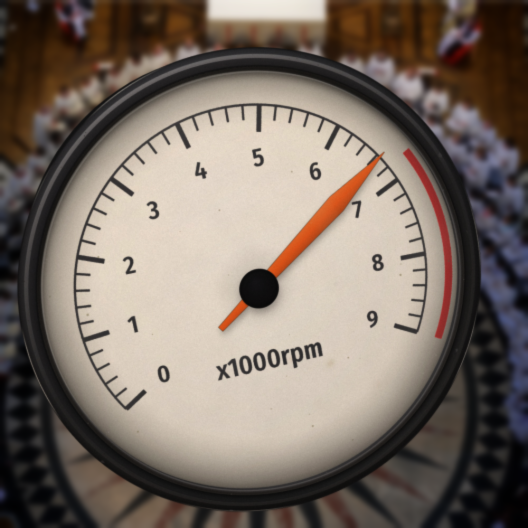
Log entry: {"value": 6600, "unit": "rpm"}
